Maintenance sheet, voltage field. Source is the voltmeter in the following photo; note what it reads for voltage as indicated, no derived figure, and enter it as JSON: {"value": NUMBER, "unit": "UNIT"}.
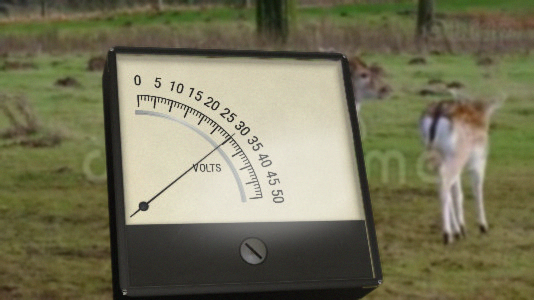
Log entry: {"value": 30, "unit": "V"}
